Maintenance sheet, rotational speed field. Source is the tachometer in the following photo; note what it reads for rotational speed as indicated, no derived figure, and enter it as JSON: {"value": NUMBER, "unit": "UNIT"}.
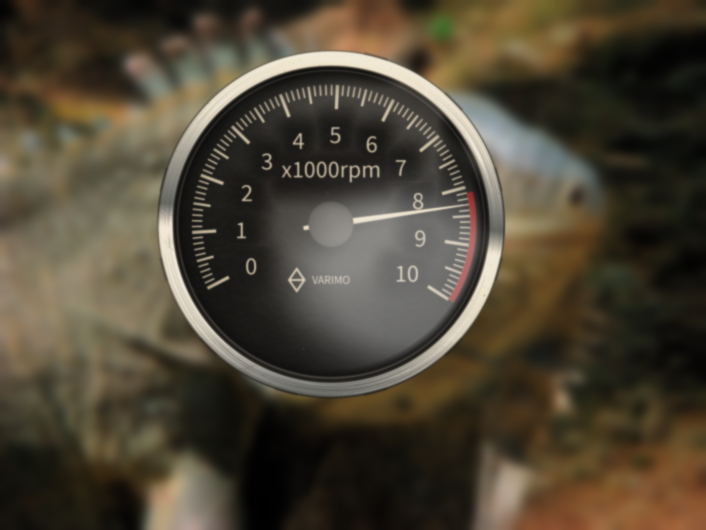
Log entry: {"value": 8300, "unit": "rpm"}
